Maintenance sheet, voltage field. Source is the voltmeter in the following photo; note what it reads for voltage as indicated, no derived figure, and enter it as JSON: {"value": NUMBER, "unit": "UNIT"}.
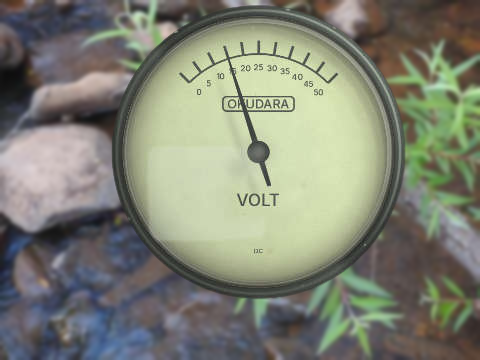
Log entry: {"value": 15, "unit": "V"}
